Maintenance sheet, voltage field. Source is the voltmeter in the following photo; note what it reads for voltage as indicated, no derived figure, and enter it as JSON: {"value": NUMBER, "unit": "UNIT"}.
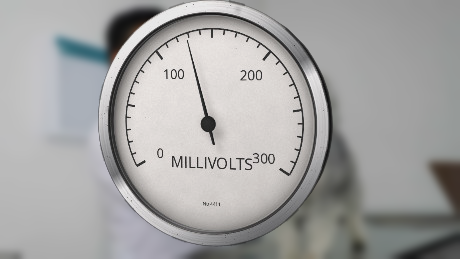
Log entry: {"value": 130, "unit": "mV"}
